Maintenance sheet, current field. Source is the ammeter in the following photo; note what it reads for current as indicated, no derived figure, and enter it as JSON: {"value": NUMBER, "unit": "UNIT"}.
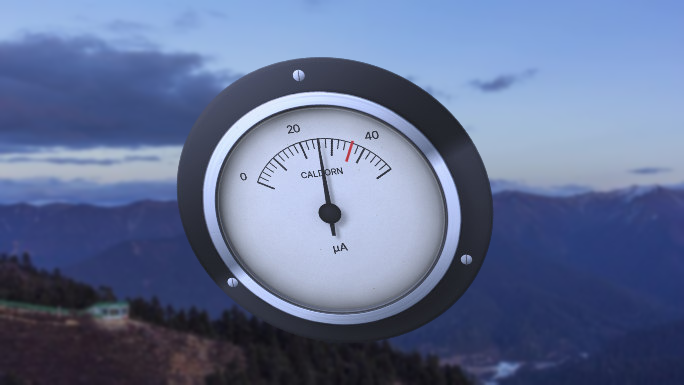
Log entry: {"value": 26, "unit": "µA"}
